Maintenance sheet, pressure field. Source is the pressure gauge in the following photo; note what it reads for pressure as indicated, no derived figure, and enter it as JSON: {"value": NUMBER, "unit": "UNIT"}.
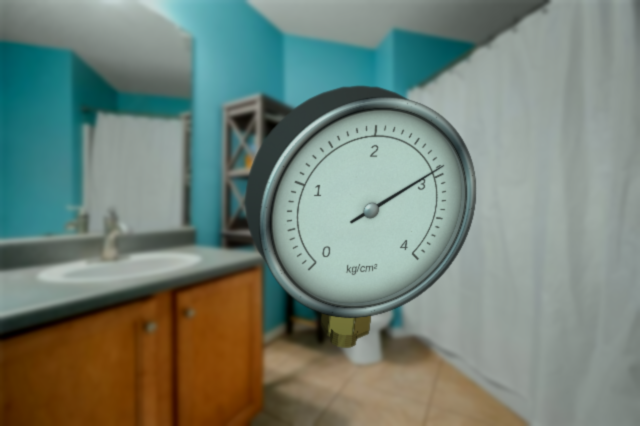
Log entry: {"value": 2.9, "unit": "kg/cm²"}
